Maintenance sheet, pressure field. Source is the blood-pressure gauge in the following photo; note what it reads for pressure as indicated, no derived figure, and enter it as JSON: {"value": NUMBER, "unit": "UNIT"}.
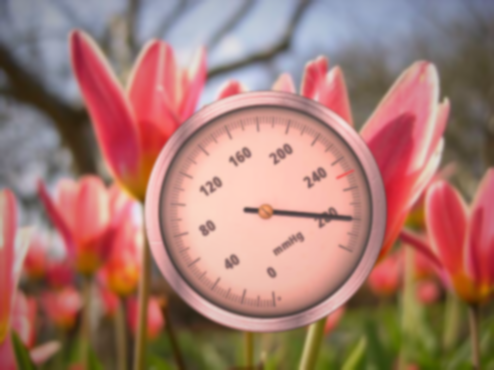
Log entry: {"value": 280, "unit": "mmHg"}
